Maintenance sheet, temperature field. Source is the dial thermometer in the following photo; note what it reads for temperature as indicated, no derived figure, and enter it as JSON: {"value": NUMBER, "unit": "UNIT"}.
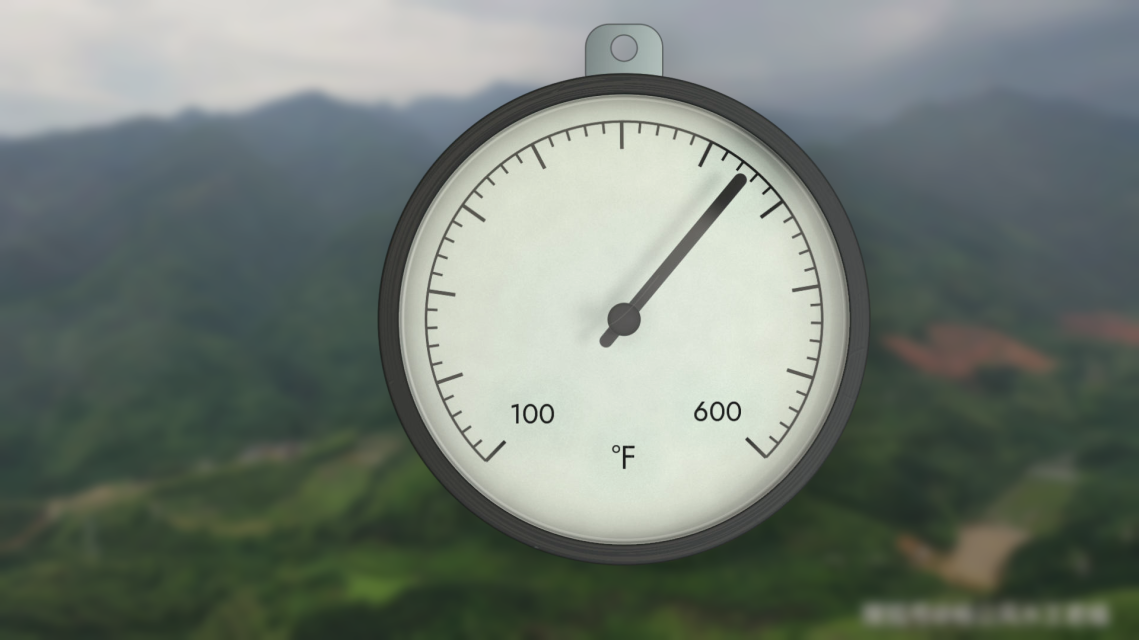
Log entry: {"value": 425, "unit": "°F"}
